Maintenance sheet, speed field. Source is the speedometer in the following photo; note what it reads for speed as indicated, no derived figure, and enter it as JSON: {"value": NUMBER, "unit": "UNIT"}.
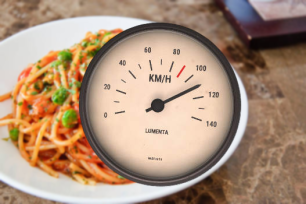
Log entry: {"value": 110, "unit": "km/h"}
